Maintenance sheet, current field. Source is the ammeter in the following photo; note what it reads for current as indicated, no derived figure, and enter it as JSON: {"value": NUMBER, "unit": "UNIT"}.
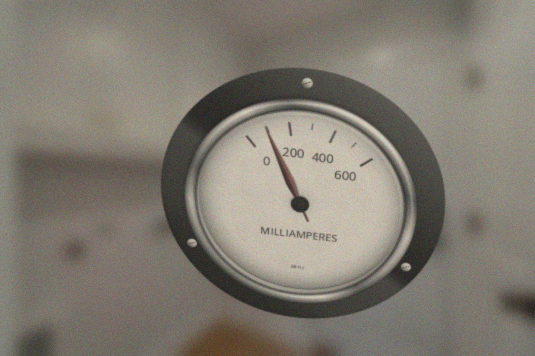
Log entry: {"value": 100, "unit": "mA"}
